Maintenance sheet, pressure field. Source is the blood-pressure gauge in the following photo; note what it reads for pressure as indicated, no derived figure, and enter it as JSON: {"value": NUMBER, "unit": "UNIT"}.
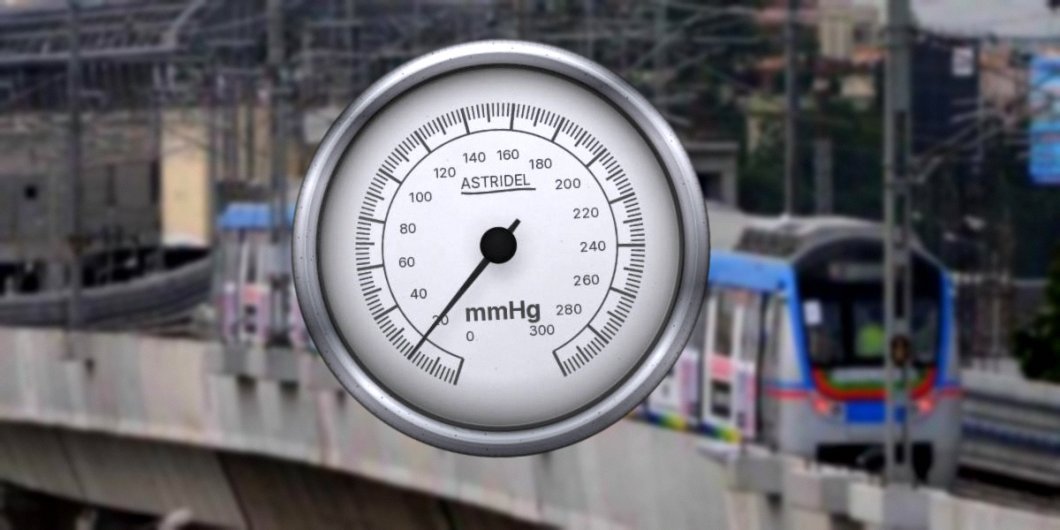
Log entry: {"value": 20, "unit": "mmHg"}
